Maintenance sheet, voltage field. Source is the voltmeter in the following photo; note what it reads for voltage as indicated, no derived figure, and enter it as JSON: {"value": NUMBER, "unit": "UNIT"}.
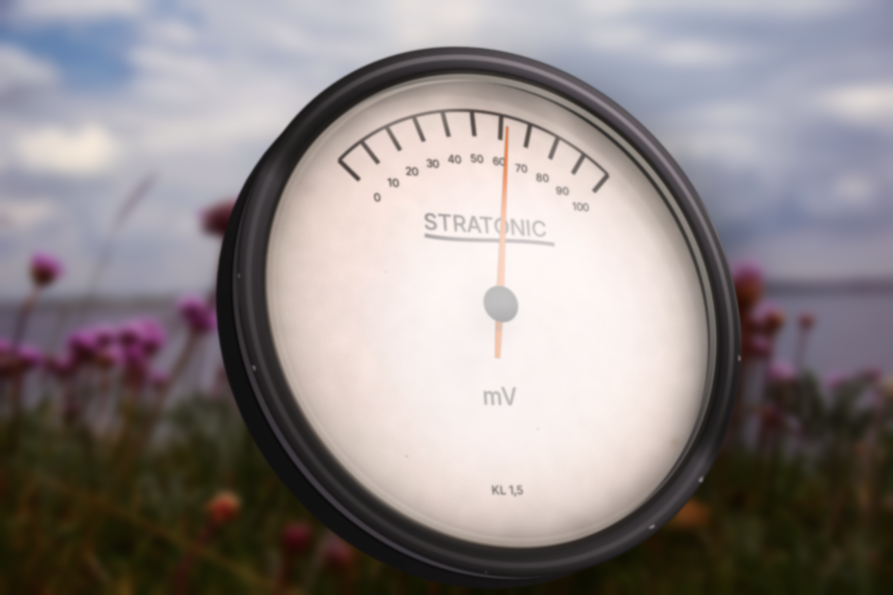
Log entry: {"value": 60, "unit": "mV"}
